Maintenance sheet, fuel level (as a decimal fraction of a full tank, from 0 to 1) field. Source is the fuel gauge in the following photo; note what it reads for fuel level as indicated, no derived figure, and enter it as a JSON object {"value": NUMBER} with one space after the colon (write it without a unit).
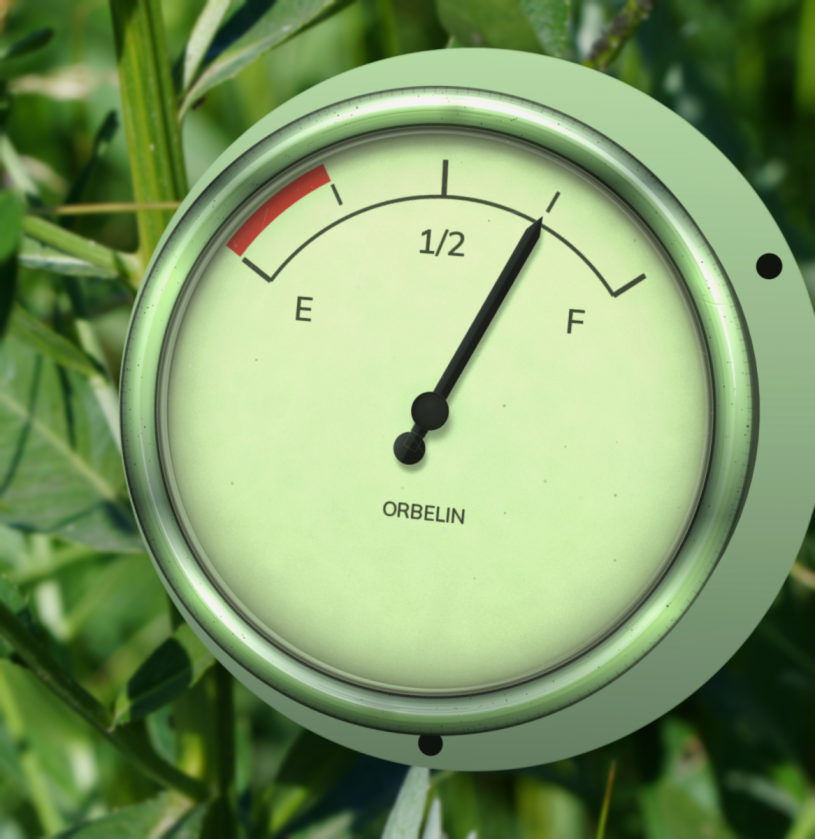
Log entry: {"value": 0.75}
